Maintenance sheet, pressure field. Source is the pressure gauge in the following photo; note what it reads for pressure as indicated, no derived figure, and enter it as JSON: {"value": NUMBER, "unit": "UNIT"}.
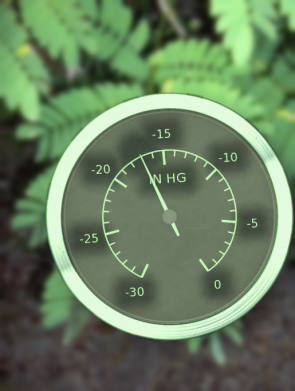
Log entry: {"value": -17, "unit": "inHg"}
